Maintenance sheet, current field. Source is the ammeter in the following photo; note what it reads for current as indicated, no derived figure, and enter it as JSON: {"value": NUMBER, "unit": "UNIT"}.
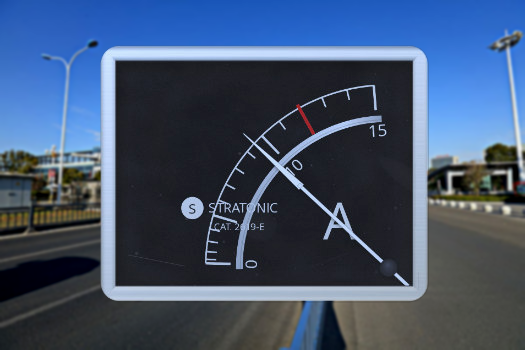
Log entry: {"value": 9.5, "unit": "A"}
